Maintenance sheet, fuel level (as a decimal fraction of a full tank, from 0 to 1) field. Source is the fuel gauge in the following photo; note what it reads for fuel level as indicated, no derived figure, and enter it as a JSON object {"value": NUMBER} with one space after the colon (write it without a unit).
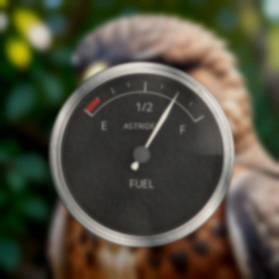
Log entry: {"value": 0.75}
